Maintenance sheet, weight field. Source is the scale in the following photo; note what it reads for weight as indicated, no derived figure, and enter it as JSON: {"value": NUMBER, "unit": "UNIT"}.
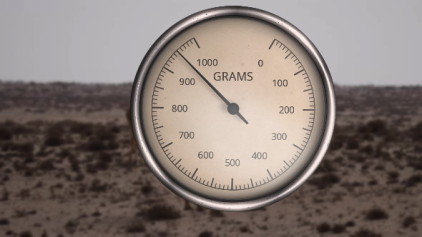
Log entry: {"value": 950, "unit": "g"}
